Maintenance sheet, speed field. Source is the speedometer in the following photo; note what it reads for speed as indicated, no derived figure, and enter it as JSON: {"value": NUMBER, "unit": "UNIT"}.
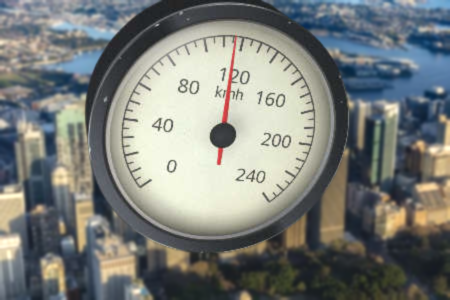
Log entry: {"value": 115, "unit": "km/h"}
